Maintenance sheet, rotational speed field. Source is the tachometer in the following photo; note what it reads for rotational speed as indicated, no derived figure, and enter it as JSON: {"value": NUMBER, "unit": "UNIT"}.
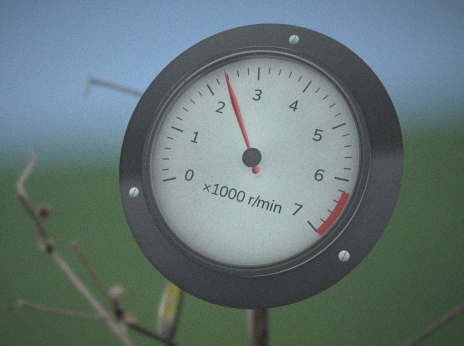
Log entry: {"value": 2400, "unit": "rpm"}
